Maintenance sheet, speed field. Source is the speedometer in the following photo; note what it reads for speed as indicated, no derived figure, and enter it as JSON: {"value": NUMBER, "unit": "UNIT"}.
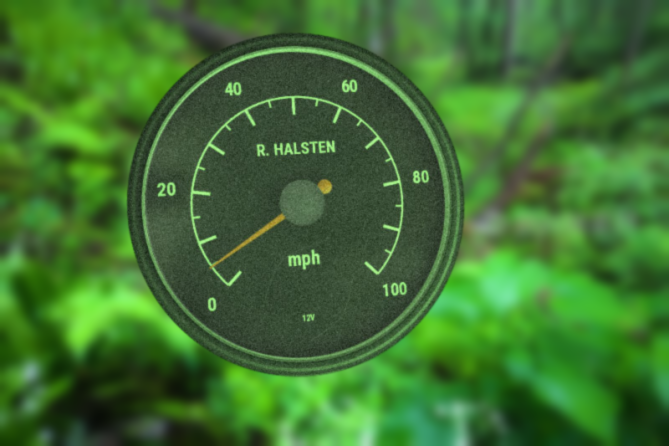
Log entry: {"value": 5, "unit": "mph"}
